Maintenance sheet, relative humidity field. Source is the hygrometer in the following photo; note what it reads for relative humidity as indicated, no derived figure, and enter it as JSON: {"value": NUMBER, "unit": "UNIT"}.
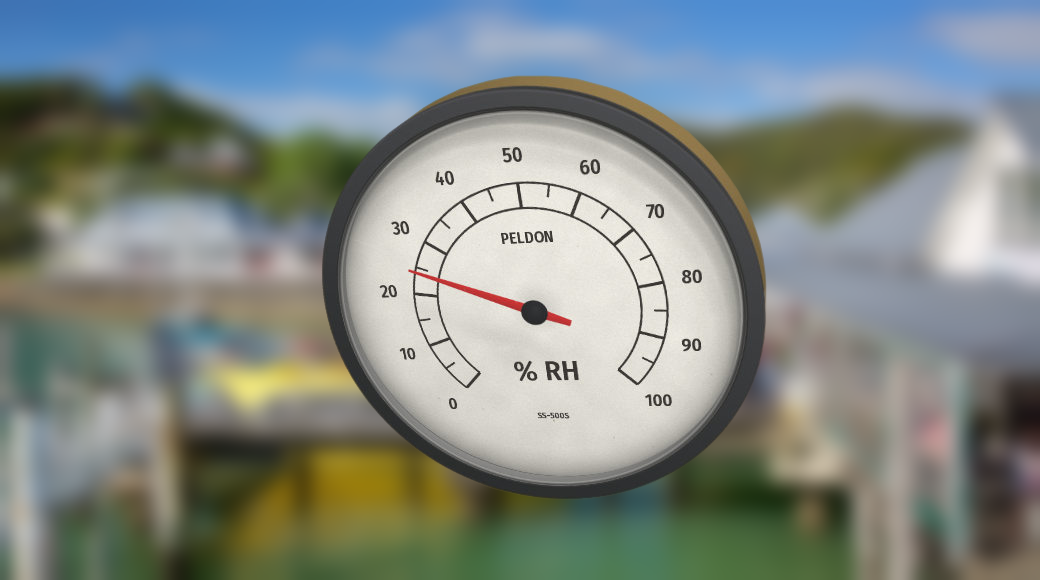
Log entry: {"value": 25, "unit": "%"}
